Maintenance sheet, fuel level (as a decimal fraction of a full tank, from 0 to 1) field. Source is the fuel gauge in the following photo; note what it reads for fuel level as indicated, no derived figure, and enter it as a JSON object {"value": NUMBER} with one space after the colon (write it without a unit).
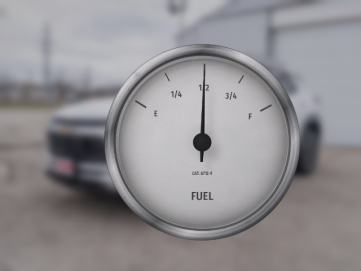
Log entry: {"value": 0.5}
